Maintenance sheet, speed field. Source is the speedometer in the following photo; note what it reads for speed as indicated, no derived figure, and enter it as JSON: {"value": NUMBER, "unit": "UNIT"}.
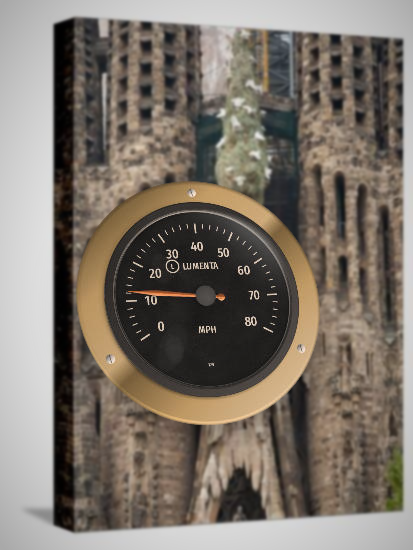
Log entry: {"value": 12, "unit": "mph"}
